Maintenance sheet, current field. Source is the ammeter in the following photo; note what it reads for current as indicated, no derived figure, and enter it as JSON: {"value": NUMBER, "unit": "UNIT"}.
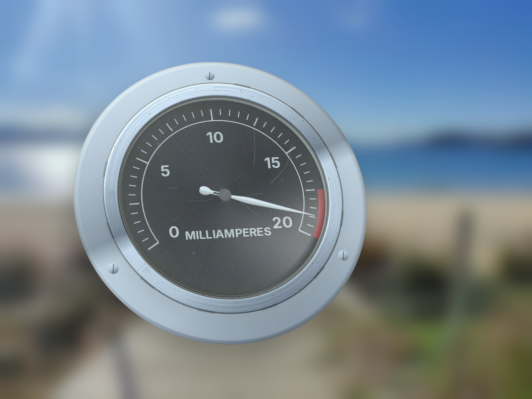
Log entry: {"value": 19, "unit": "mA"}
